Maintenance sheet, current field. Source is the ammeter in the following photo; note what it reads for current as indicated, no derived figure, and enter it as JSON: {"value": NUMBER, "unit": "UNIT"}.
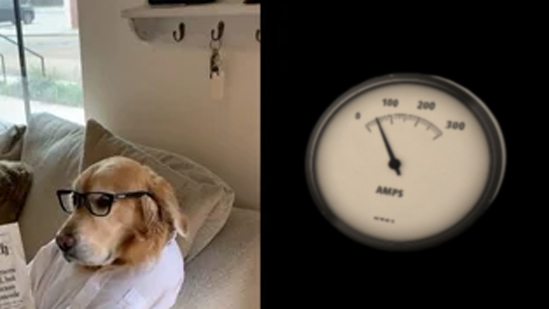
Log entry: {"value": 50, "unit": "A"}
